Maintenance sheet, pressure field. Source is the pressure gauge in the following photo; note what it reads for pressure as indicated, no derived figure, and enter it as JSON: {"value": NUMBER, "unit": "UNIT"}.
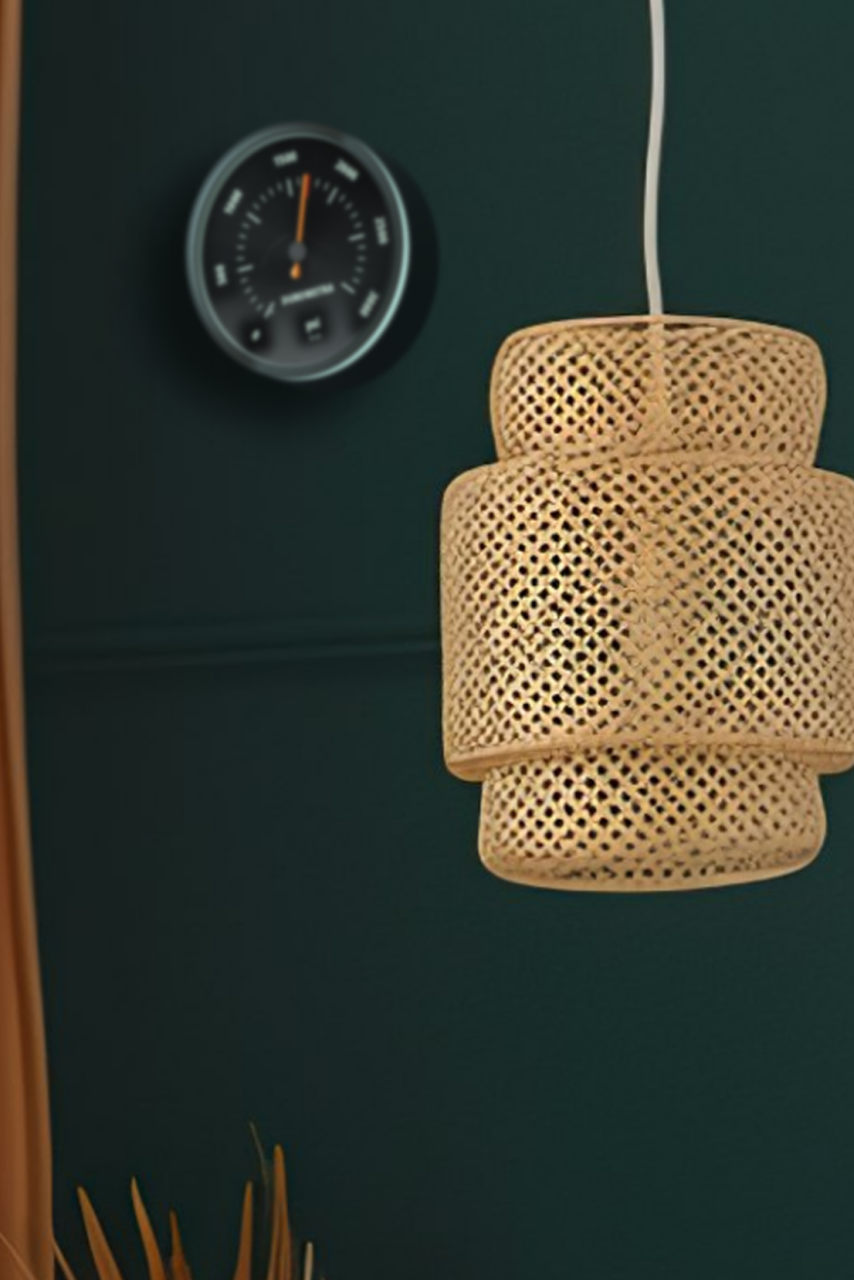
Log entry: {"value": 1700, "unit": "psi"}
